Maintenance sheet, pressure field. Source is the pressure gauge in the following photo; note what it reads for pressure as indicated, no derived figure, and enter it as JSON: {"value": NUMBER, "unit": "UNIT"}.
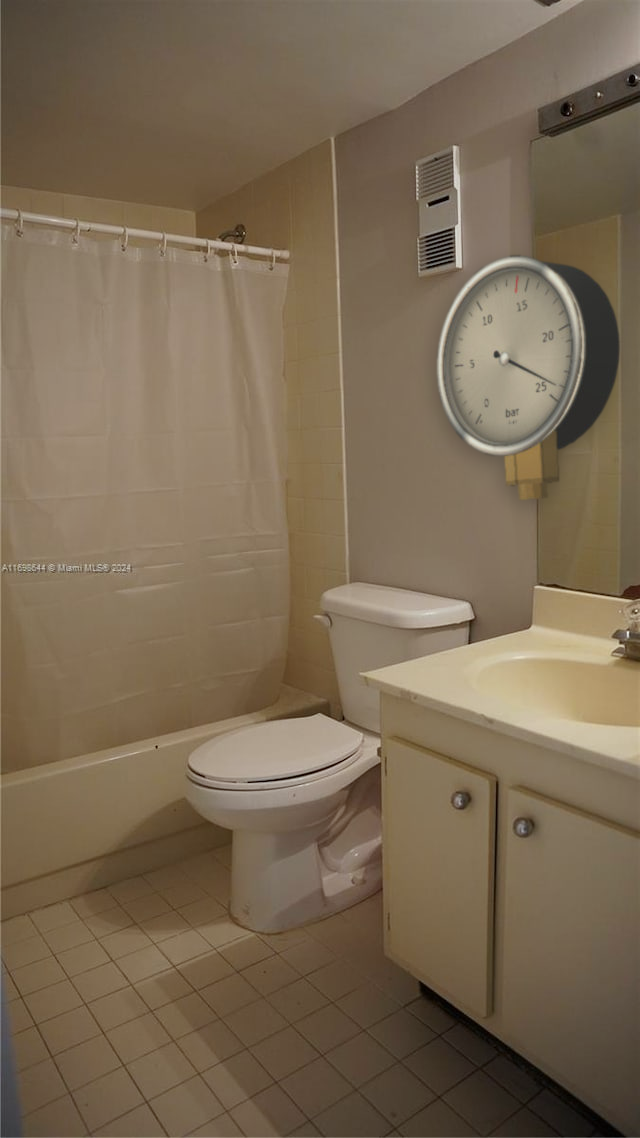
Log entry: {"value": 24, "unit": "bar"}
